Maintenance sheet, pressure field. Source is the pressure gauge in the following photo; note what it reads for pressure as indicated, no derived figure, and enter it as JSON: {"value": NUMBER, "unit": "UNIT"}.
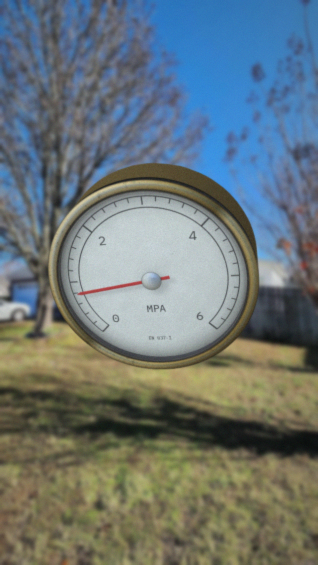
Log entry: {"value": 0.8, "unit": "MPa"}
